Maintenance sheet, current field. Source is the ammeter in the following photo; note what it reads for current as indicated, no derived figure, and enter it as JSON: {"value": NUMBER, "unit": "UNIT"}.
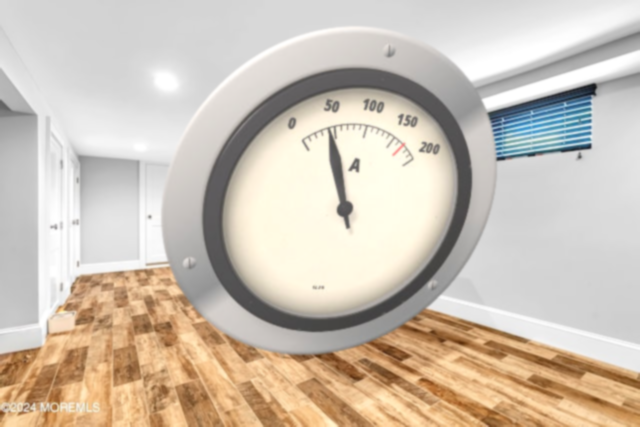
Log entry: {"value": 40, "unit": "A"}
